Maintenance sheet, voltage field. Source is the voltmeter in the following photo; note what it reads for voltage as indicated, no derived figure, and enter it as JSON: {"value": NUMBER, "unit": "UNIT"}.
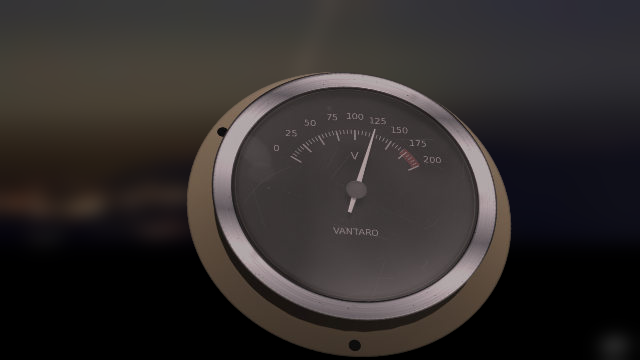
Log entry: {"value": 125, "unit": "V"}
